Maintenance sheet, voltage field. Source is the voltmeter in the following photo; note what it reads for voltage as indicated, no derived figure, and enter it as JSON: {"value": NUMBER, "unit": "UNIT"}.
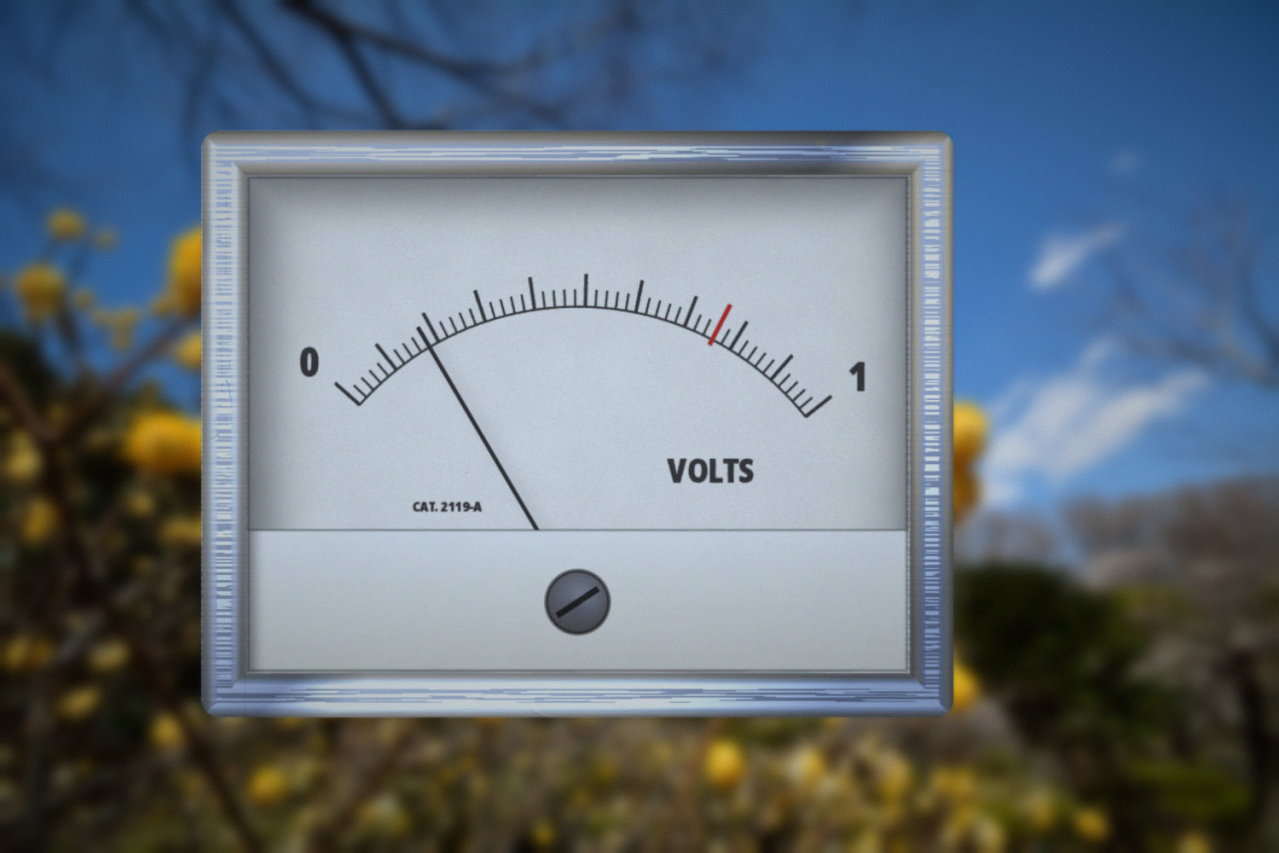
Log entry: {"value": 0.18, "unit": "V"}
